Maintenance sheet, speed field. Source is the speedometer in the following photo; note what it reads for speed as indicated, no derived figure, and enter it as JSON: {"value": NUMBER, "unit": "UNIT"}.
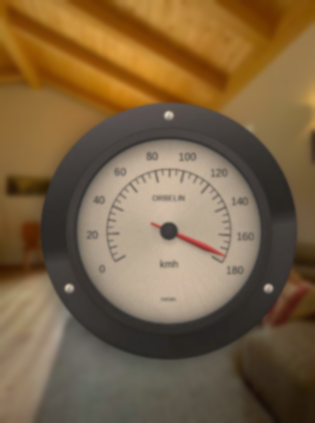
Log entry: {"value": 175, "unit": "km/h"}
